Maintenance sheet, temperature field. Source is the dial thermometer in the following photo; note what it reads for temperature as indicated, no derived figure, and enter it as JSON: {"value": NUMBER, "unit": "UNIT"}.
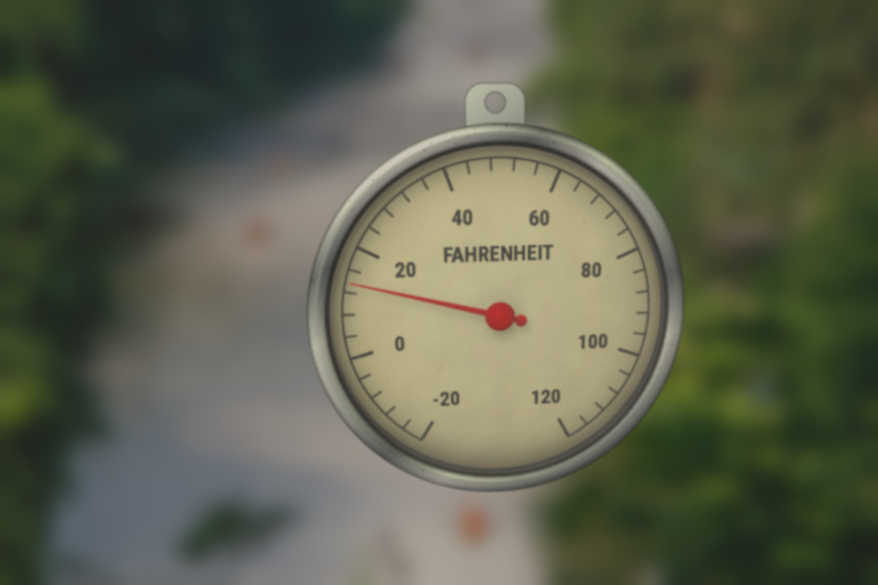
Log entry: {"value": 14, "unit": "°F"}
